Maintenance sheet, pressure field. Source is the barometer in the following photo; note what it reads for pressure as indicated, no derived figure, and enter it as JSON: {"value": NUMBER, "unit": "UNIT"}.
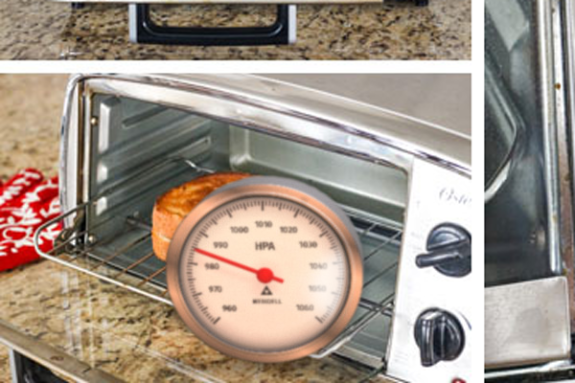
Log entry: {"value": 985, "unit": "hPa"}
